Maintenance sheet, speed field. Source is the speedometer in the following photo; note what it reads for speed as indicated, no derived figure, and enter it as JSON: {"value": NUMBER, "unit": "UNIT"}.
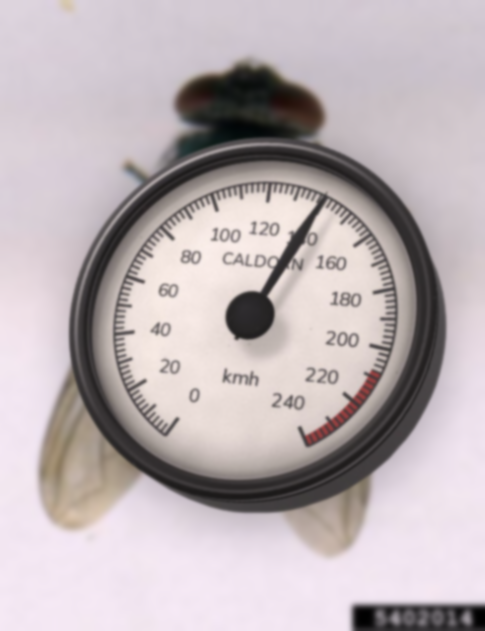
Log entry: {"value": 140, "unit": "km/h"}
